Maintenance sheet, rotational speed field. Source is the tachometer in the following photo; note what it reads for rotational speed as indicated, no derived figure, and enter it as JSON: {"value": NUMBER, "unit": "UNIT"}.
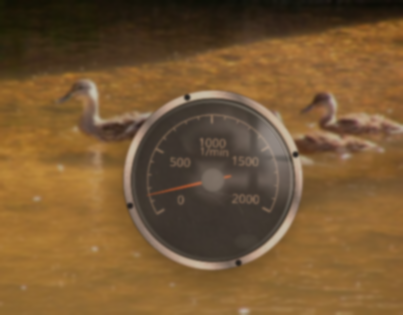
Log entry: {"value": 150, "unit": "rpm"}
